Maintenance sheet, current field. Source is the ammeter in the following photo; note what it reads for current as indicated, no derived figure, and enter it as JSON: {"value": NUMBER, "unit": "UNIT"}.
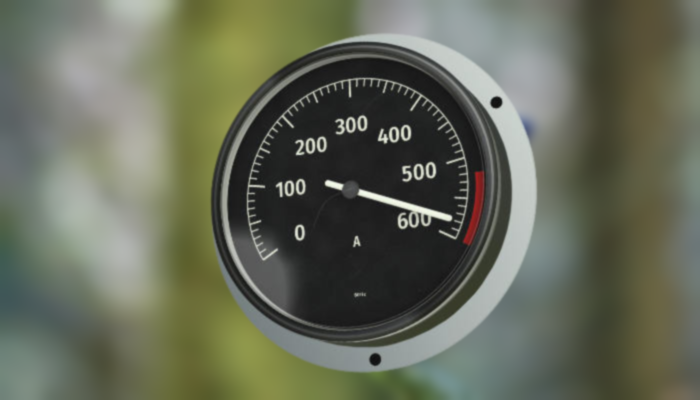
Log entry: {"value": 580, "unit": "A"}
